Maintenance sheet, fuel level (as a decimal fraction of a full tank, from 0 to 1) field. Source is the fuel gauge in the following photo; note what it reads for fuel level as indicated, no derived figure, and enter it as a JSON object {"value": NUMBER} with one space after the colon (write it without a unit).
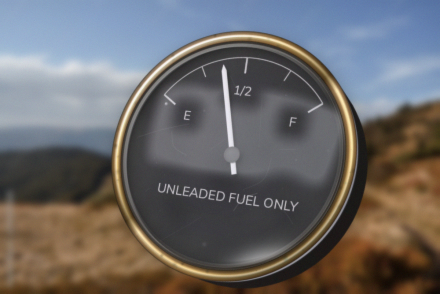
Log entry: {"value": 0.375}
